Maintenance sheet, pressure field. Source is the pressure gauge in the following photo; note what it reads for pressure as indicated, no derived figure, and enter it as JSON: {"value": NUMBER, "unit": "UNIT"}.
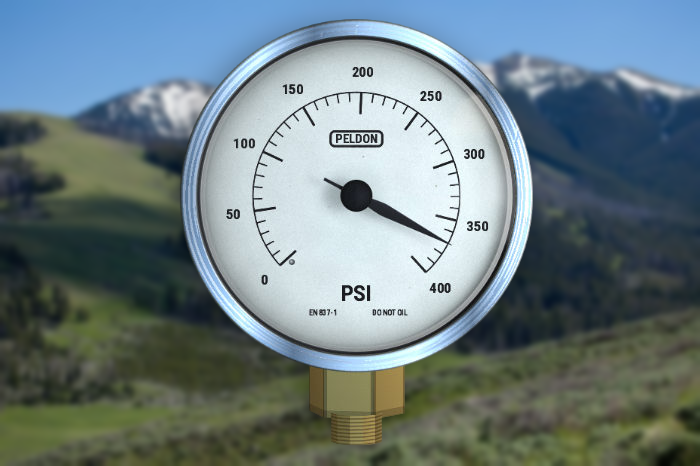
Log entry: {"value": 370, "unit": "psi"}
